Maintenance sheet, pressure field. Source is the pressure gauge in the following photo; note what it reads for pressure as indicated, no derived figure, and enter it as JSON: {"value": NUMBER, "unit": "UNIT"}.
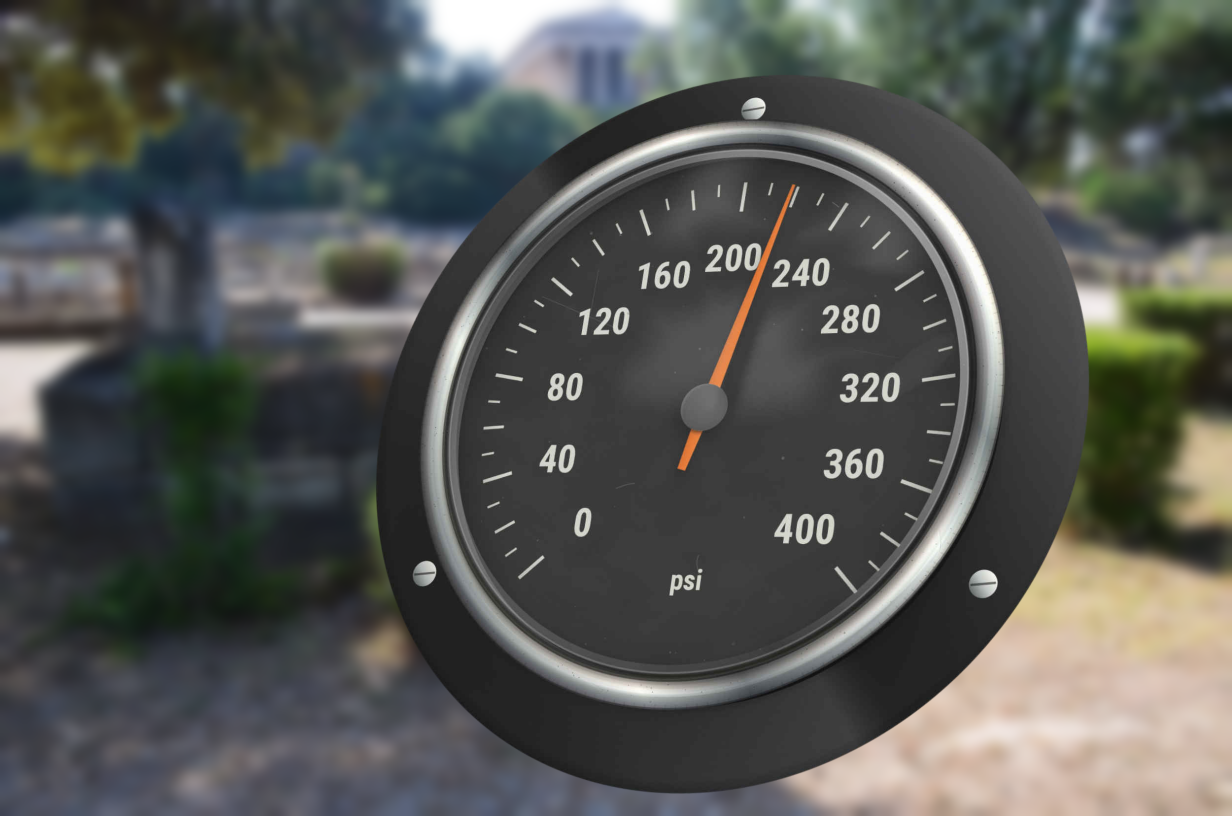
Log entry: {"value": 220, "unit": "psi"}
